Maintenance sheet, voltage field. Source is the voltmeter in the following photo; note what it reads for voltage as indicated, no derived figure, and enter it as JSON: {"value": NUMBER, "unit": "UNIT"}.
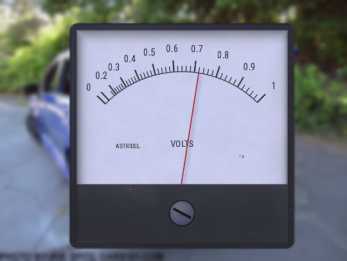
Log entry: {"value": 0.72, "unit": "V"}
